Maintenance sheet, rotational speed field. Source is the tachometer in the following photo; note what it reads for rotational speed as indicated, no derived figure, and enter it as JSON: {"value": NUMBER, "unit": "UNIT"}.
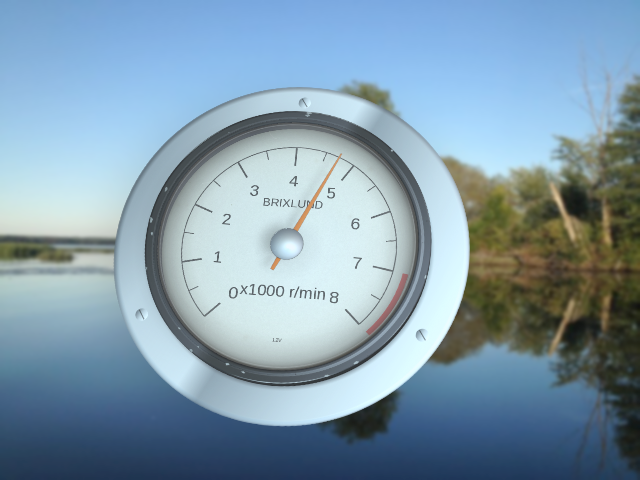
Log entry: {"value": 4750, "unit": "rpm"}
